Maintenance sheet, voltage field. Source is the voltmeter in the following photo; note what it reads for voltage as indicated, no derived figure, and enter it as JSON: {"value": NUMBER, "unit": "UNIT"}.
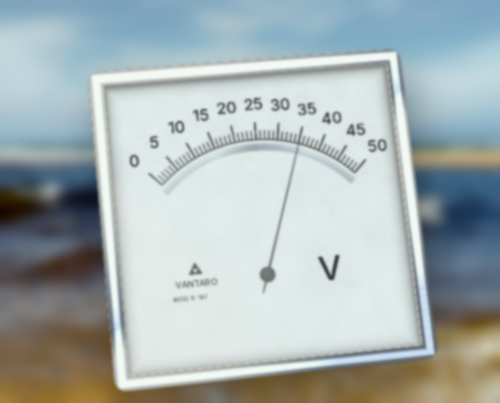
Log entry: {"value": 35, "unit": "V"}
